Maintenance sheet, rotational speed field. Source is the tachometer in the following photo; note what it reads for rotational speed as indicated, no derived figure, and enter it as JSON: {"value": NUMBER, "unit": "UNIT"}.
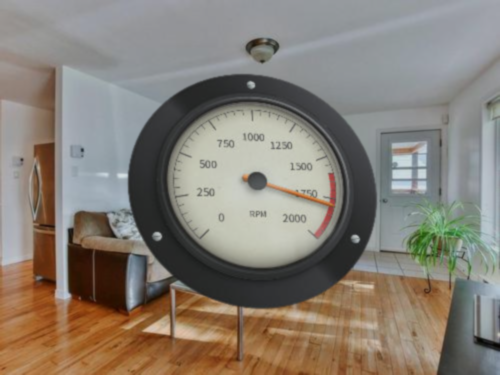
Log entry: {"value": 1800, "unit": "rpm"}
